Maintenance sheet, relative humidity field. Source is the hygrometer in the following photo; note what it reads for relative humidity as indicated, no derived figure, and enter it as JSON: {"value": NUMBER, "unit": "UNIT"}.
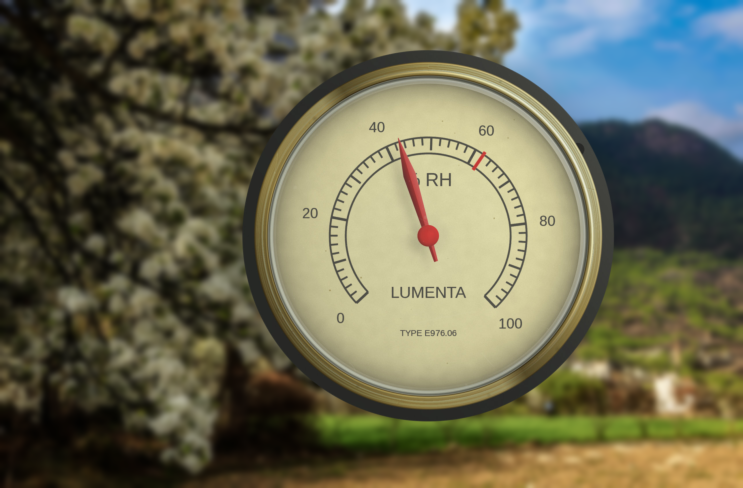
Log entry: {"value": 43, "unit": "%"}
